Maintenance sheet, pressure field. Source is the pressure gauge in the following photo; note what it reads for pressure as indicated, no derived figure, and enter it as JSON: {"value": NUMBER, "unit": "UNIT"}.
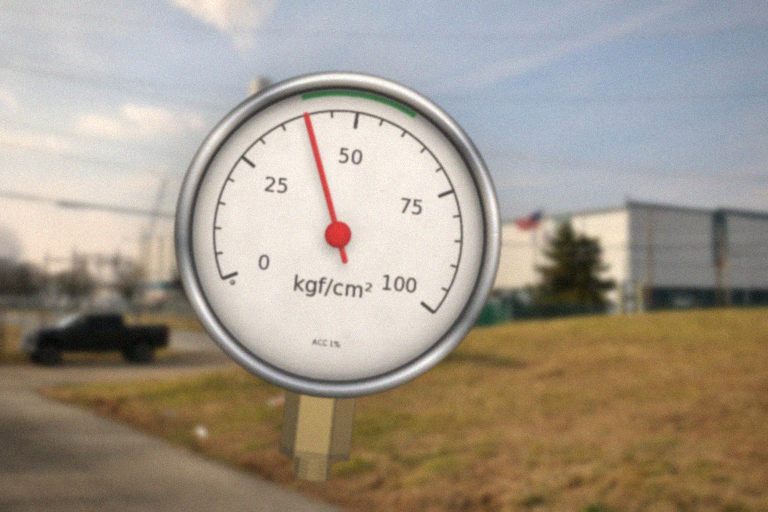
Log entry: {"value": 40, "unit": "kg/cm²"}
